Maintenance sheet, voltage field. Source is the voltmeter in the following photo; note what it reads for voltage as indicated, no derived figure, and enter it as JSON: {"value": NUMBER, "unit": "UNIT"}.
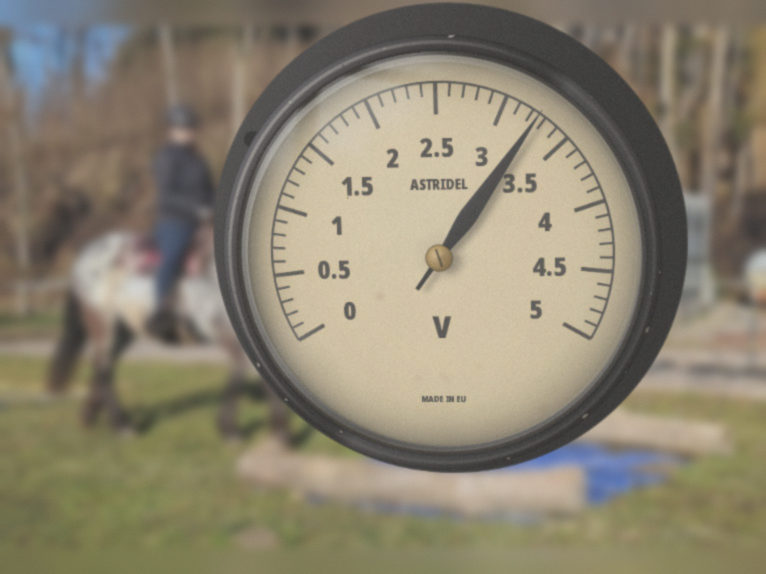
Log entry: {"value": 3.25, "unit": "V"}
